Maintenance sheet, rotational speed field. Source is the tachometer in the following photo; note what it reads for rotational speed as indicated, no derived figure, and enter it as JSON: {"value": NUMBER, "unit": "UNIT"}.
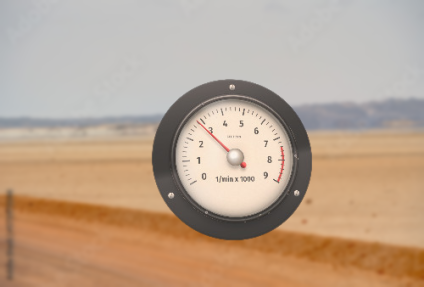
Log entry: {"value": 2800, "unit": "rpm"}
